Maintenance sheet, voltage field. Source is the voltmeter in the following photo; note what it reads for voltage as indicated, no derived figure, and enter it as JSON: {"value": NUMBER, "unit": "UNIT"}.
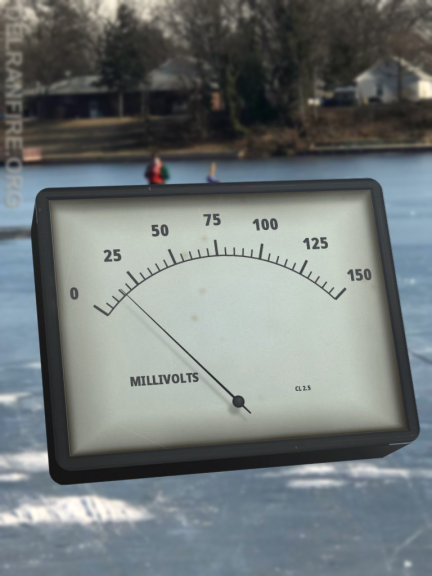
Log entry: {"value": 15, "unit": "mV"}
